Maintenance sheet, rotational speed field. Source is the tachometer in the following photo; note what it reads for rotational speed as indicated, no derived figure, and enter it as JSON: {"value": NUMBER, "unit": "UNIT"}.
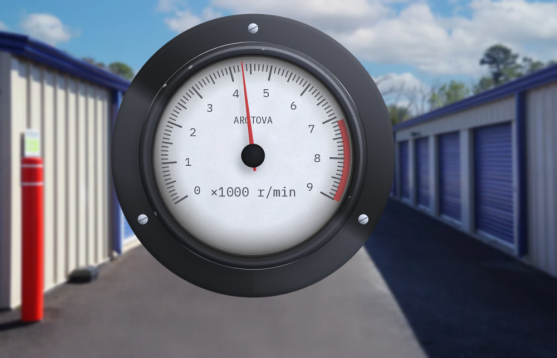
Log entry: {"value": 4300, "unit": "rpm"}
